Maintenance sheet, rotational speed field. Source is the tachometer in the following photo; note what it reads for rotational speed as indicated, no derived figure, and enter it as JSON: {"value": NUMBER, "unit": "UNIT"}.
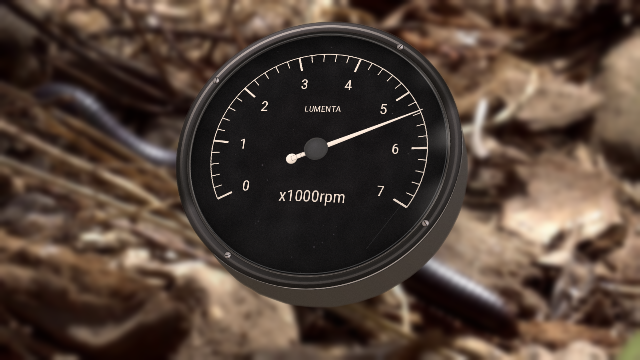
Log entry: {"value": 5400, "unit": "rpm"}
